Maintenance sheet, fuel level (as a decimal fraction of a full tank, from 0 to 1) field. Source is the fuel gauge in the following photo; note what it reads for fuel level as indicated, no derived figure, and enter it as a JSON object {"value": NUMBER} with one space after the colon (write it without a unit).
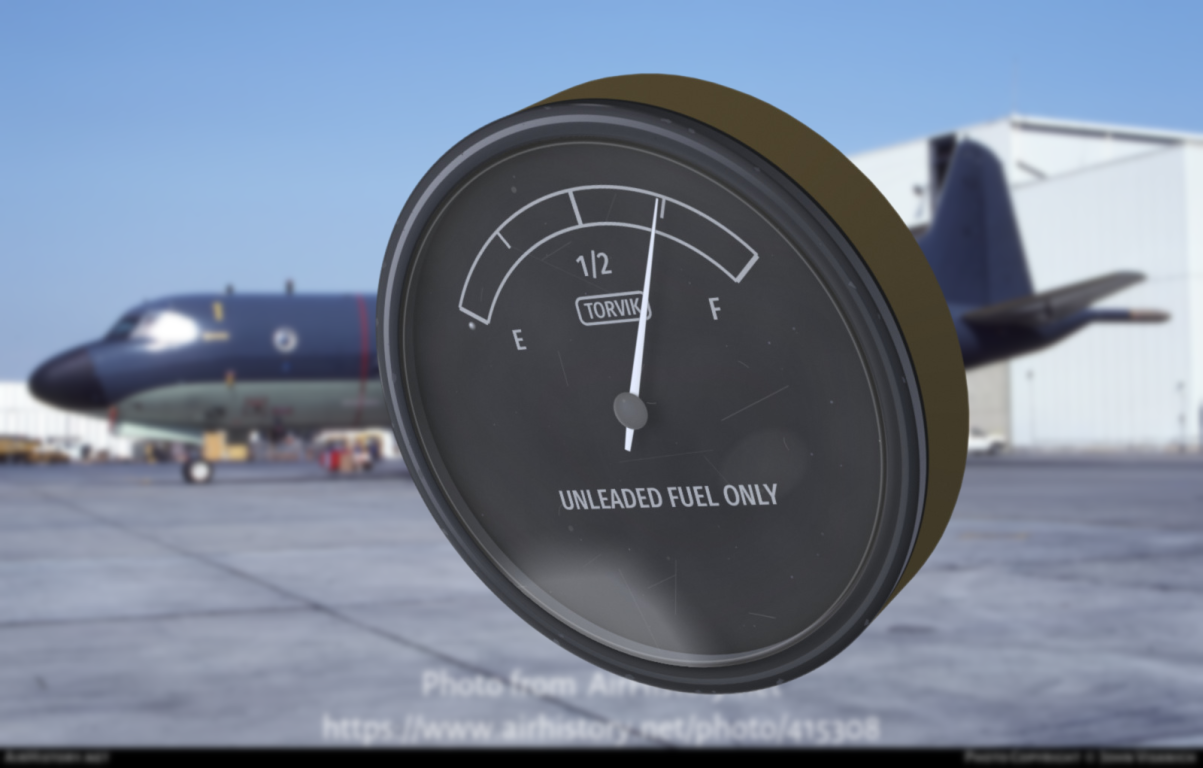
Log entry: {"value": 0.75}
